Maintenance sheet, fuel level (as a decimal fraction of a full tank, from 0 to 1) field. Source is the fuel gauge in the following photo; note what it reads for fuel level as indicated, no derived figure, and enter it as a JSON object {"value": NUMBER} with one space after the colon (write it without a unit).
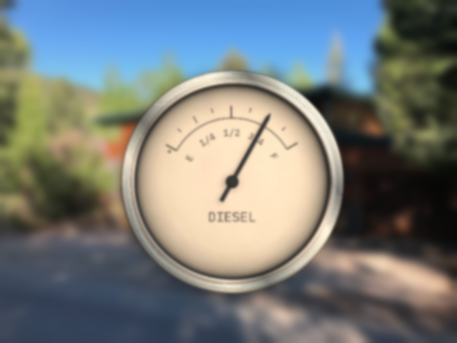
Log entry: {"value": 0.75}
